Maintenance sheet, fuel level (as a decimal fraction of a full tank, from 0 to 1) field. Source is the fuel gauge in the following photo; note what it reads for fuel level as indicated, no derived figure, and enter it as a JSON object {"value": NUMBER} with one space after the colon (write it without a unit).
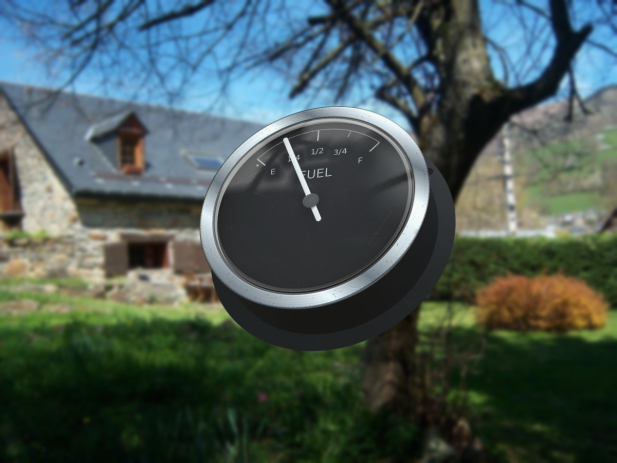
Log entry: {"value": 0.25}
